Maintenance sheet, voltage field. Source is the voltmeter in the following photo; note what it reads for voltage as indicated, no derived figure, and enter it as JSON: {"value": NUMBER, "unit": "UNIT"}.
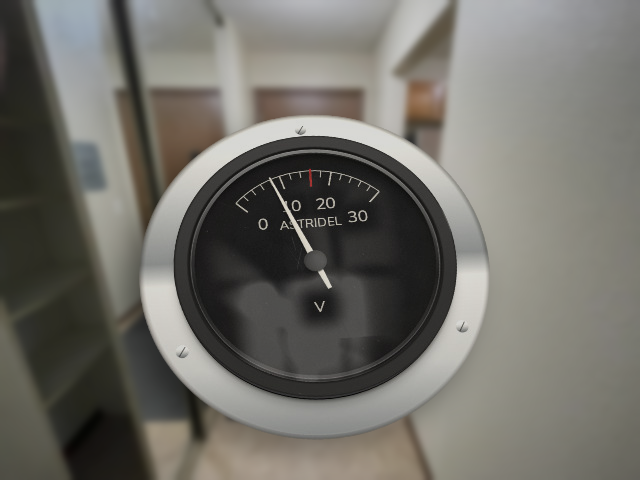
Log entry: {"value": 8, "unit": "V"}
